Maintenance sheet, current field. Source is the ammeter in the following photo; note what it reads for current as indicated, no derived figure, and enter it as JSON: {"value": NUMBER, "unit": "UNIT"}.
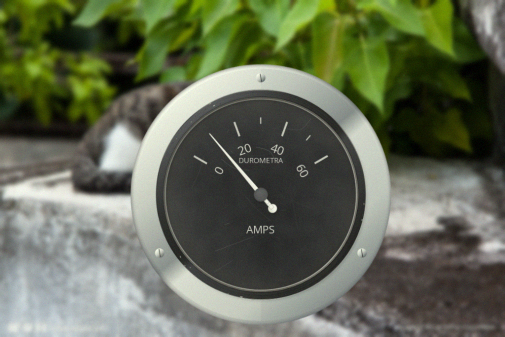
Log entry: {"value": 10, "unit": "A"}
